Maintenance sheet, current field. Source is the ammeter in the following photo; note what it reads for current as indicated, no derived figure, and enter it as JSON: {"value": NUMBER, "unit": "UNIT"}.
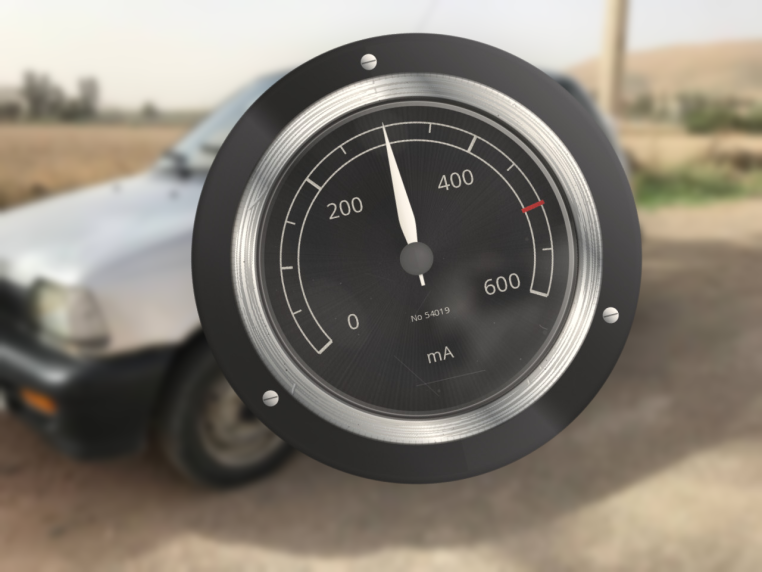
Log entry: {"value": 300, "unit": "mA"}
